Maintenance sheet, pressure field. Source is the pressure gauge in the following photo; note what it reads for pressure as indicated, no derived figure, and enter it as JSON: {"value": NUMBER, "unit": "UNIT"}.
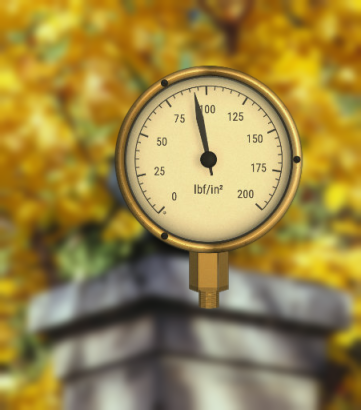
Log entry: {"value": 92.5, "unit": "psi"}
